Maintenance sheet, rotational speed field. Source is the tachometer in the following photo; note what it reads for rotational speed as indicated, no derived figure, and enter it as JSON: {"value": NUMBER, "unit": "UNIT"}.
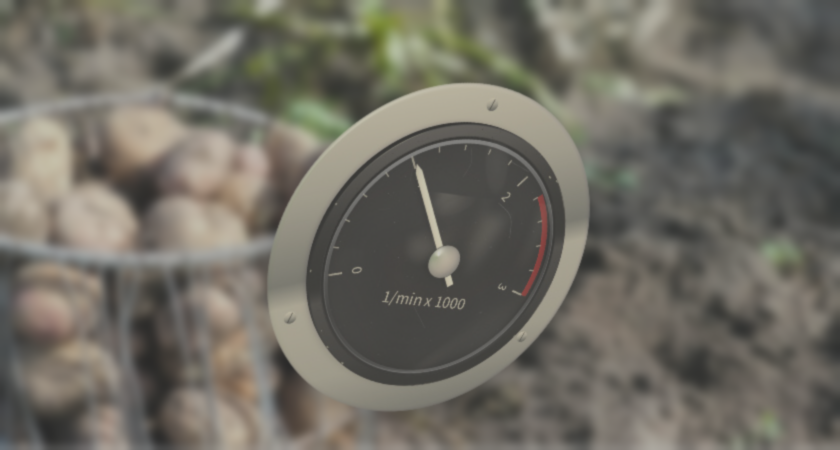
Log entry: {"value": 1000, "unit": "rpm"}
